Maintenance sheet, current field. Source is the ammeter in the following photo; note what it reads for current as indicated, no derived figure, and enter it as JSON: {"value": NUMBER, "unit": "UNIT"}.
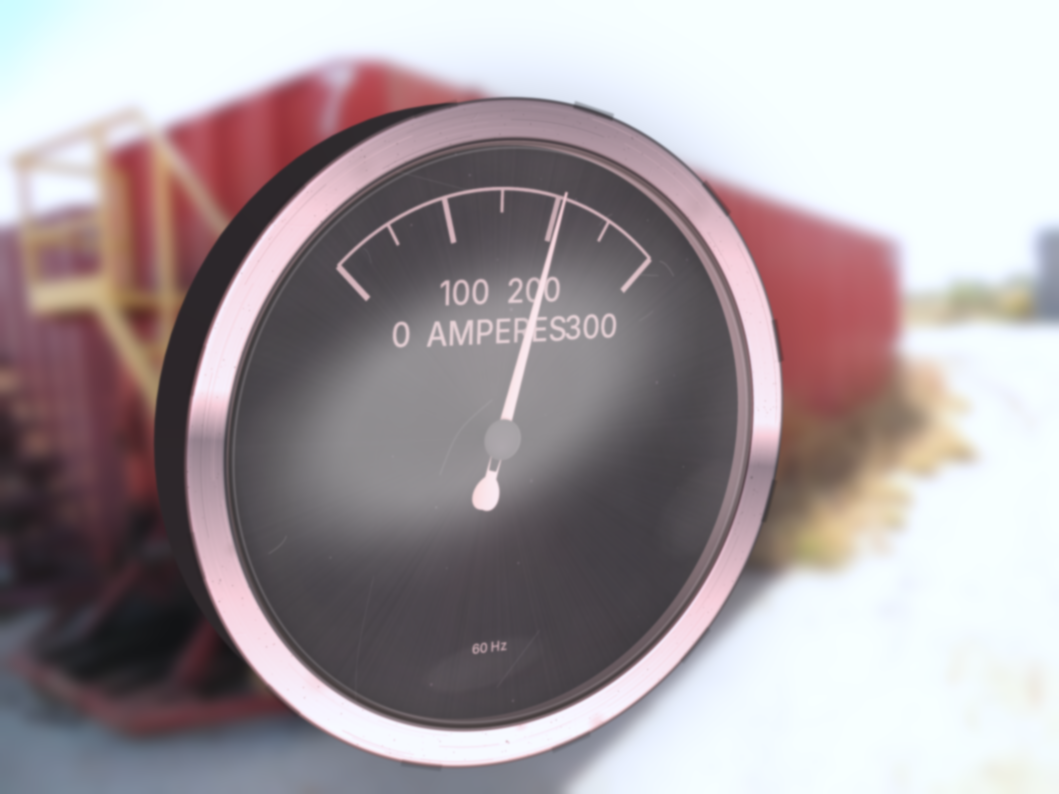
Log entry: {"value": 200, "unit": "A"}
